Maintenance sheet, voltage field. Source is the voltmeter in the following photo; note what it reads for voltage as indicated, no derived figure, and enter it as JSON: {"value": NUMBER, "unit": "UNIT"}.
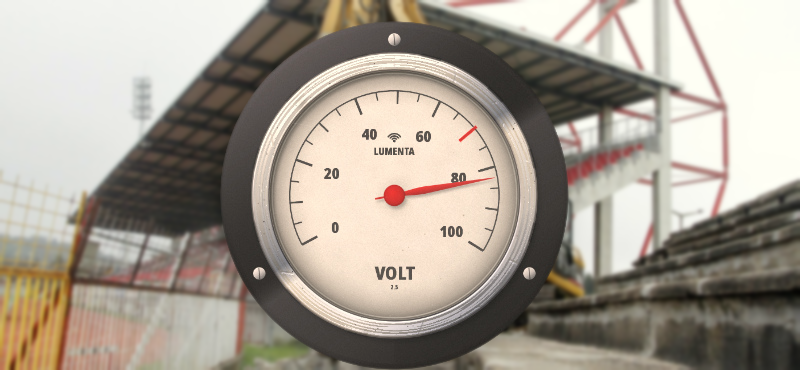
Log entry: {"value": 82.5, "unit": "V"}
